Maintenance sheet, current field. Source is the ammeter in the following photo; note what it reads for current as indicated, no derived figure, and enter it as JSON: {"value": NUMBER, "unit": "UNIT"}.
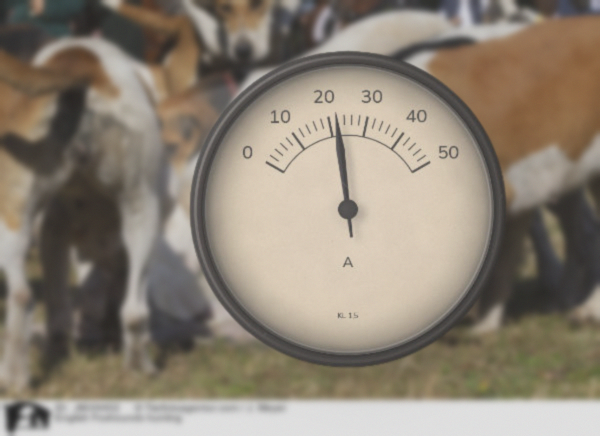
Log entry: {"value": 22, "unit": "A"}
